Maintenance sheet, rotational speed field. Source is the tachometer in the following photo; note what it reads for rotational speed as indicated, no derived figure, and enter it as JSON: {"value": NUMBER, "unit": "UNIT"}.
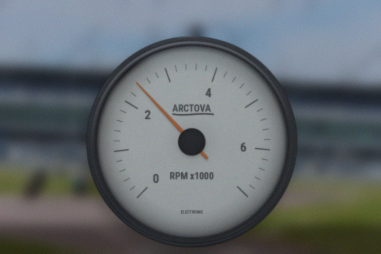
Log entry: {"value": 2400, "unit": "rpm"}
